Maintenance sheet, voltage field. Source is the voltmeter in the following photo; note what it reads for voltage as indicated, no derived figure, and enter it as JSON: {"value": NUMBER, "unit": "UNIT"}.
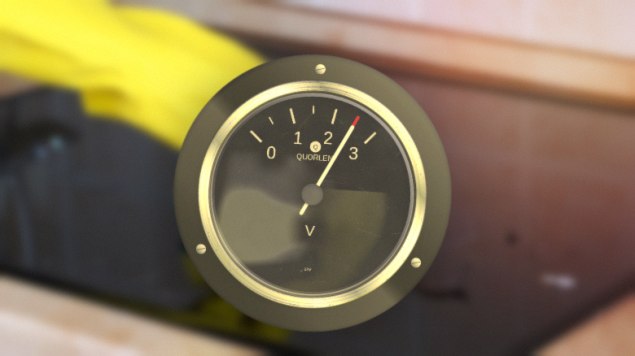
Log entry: {"value": 2.5, "unit": "V"}
